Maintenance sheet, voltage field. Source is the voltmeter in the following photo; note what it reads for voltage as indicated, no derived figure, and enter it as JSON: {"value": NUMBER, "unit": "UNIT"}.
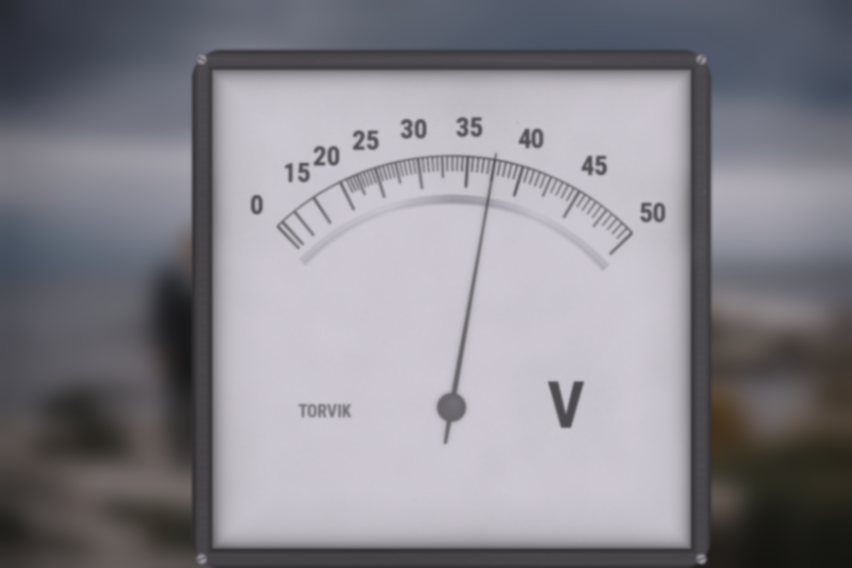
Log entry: {"value": 37.5, "unit": "V"}
